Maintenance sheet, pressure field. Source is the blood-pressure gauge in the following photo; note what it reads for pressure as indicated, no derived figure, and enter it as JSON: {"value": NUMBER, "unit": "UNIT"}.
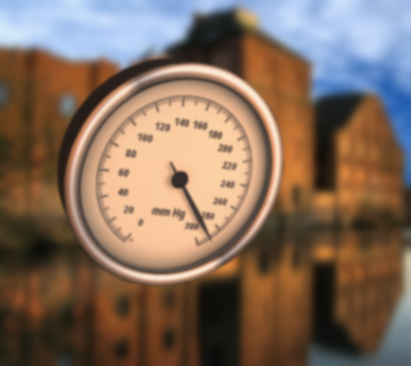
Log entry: {"value": 290, "unit": "mmHg"}
